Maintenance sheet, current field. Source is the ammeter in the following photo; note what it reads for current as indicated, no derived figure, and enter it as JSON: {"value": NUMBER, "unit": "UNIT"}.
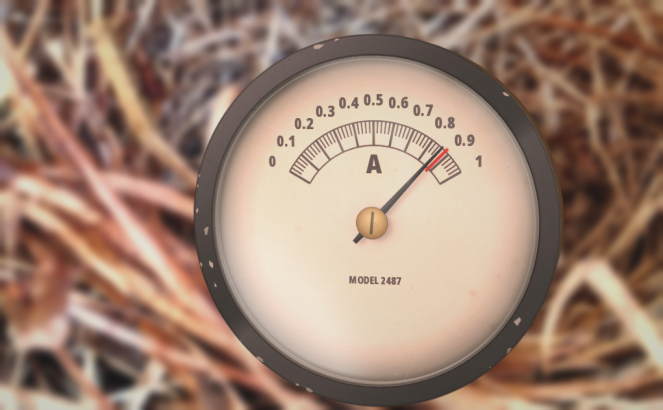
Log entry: {"value": 0.86, "unit": "A"}
